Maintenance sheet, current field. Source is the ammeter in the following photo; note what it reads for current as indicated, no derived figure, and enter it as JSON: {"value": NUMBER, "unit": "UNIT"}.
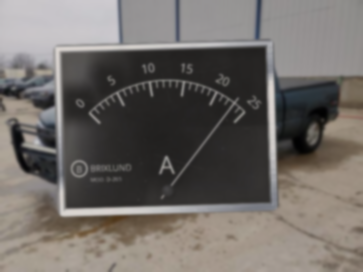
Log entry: {"value": 23, "unit": "A"}
